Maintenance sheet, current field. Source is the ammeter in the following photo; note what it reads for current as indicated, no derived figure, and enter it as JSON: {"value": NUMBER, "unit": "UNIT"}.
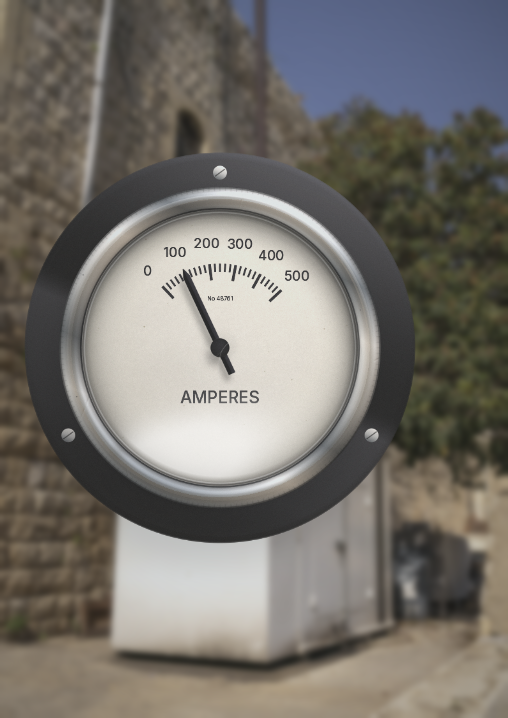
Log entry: {"value": 100, "unit": "A"}
